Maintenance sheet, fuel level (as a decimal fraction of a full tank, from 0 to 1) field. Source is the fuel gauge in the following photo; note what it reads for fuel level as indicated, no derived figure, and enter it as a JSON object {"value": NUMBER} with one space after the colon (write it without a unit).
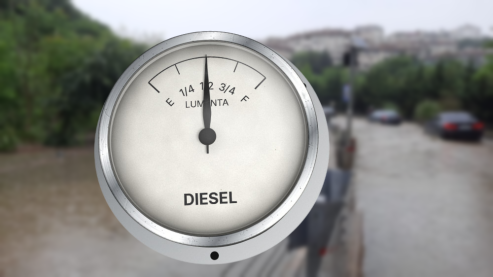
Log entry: {"value": 0.5}
